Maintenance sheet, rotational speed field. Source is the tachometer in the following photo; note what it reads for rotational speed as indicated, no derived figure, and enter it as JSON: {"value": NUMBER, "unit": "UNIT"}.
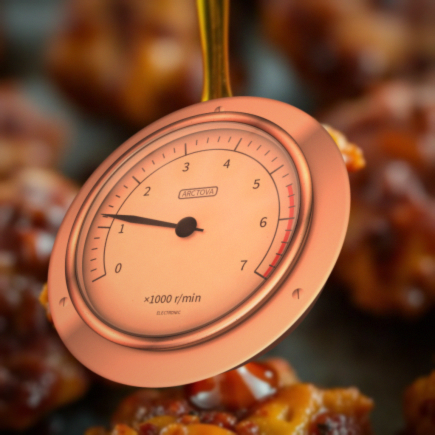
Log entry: {"value": 1200, "unit": "rpm"}
